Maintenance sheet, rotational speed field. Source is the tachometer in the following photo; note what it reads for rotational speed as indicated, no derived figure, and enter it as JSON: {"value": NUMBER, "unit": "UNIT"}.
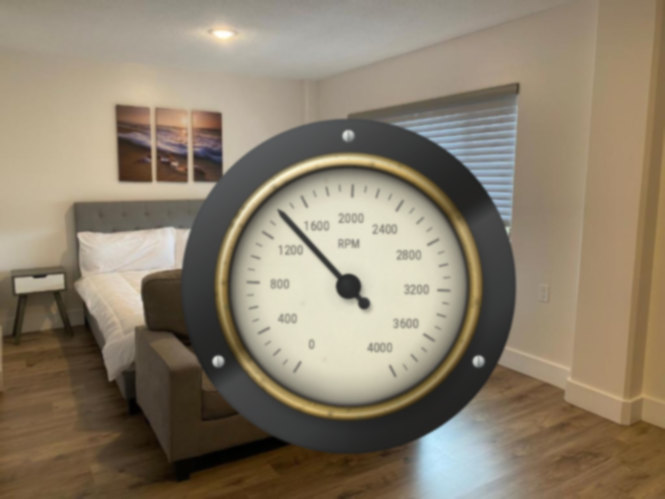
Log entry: {"value": 1400, "unit": "rpm"}
